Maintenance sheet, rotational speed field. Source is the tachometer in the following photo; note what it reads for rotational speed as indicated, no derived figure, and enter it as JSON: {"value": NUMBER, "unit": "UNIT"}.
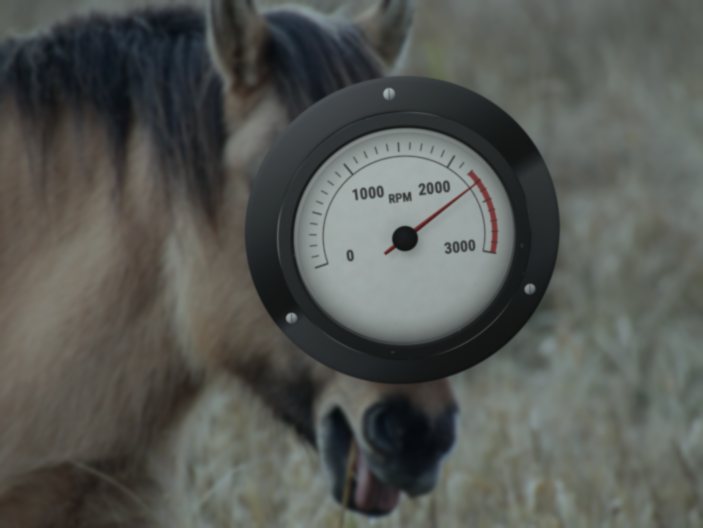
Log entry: {"value": 2300, "unit": "rpm"}
